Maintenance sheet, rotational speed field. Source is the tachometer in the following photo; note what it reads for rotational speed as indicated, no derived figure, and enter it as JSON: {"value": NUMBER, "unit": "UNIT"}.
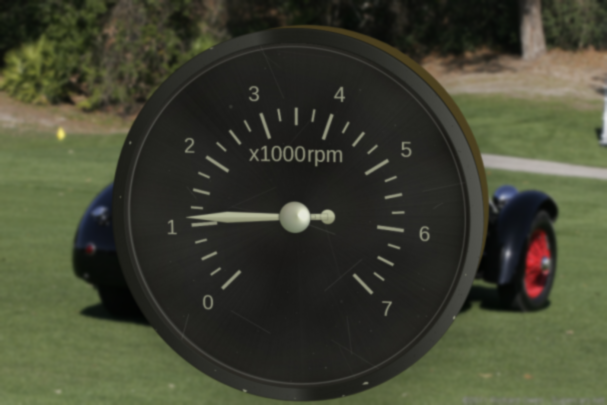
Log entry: {"value": 1125, "unit": "rpm"}
